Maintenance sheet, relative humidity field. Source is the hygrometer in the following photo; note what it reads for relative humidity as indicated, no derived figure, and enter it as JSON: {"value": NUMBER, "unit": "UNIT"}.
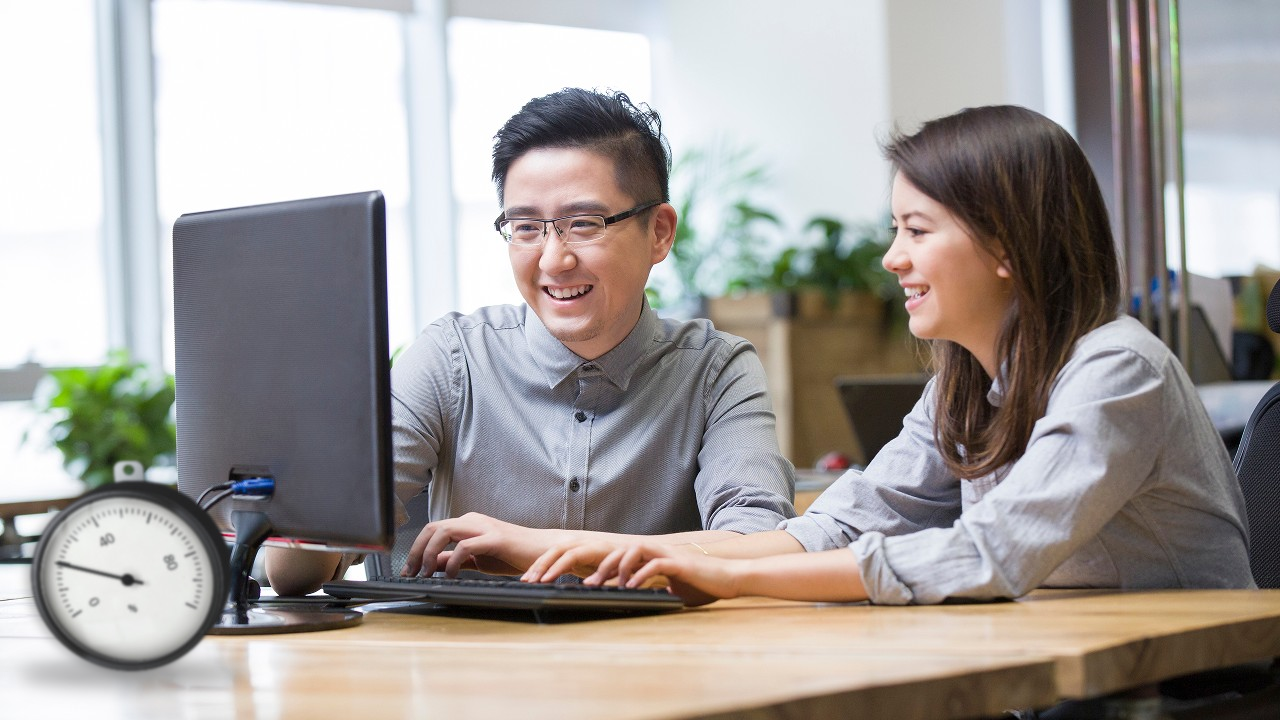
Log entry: {"value": 20, "unit": "%"}
